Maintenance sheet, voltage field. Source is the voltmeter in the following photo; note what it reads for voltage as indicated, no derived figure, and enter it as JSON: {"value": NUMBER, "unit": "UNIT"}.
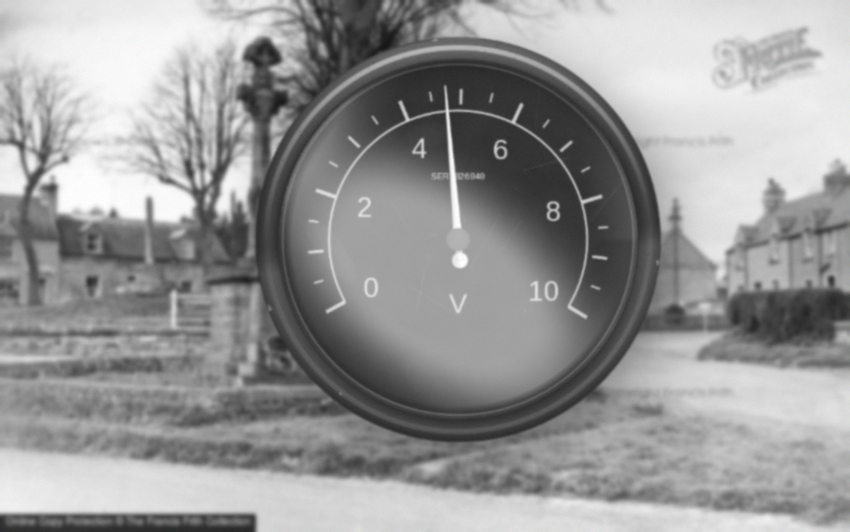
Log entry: {"value": 4.75, "unit": "V"}
